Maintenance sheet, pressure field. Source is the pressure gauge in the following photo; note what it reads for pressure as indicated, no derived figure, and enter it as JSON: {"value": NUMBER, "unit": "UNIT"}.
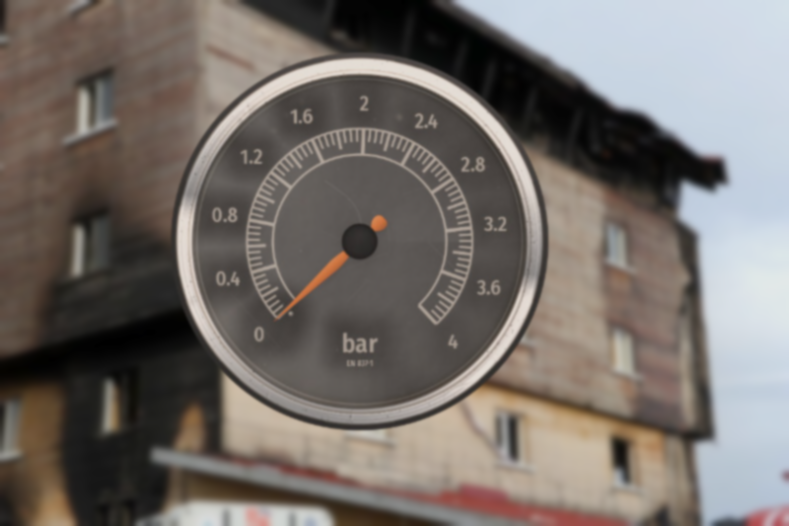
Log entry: {"value": 0, "unit": "bar"}
